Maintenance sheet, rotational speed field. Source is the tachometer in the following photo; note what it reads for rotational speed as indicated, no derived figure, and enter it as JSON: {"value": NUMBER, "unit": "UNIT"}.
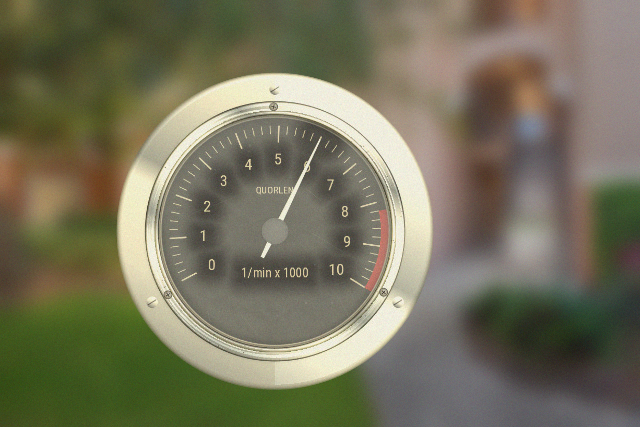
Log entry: {"value": 6000, "unit": "rpm"}
